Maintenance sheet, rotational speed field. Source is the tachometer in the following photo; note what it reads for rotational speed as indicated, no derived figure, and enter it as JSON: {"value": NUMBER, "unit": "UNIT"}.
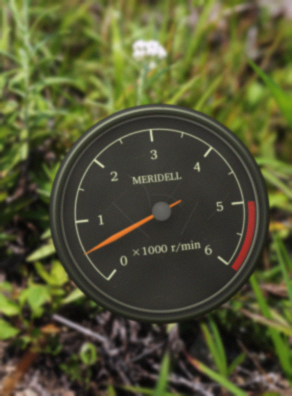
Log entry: {"value": 500, "unit": "rpm"}
